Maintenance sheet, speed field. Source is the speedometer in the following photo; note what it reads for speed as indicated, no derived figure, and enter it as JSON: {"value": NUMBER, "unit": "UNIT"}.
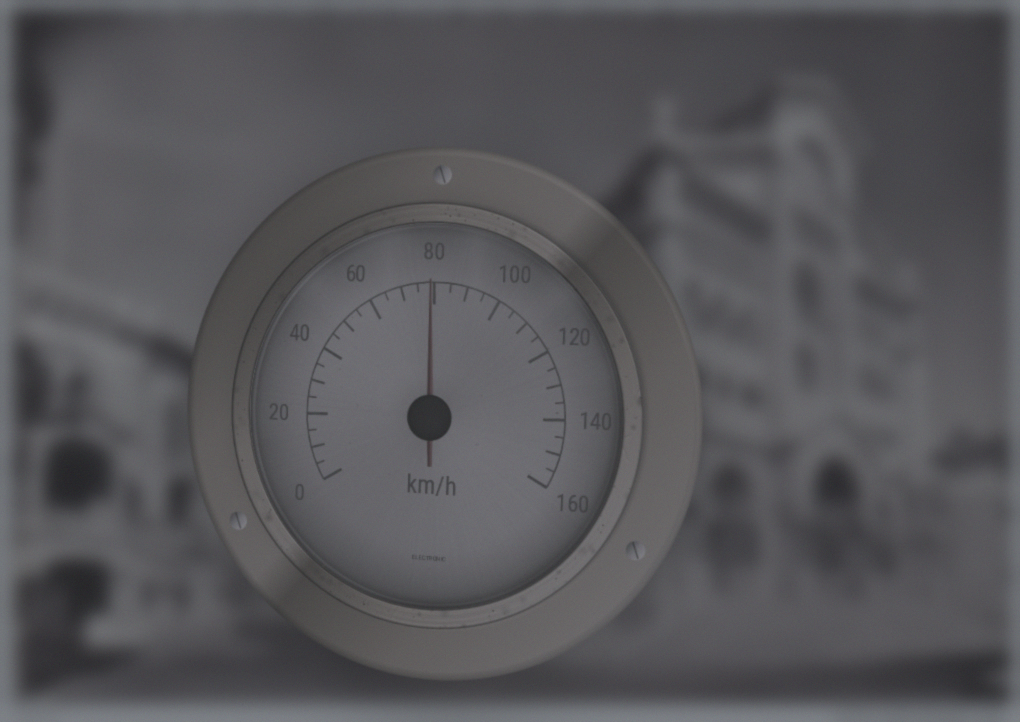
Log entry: {"value": 80, "unit": "km/h"}
